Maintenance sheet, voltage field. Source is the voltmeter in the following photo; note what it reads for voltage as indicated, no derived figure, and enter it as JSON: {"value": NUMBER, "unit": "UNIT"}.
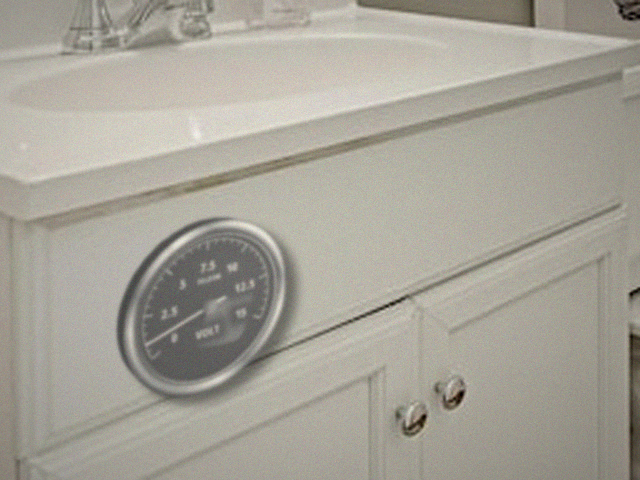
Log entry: {"value": 1, "unit": "V"}
